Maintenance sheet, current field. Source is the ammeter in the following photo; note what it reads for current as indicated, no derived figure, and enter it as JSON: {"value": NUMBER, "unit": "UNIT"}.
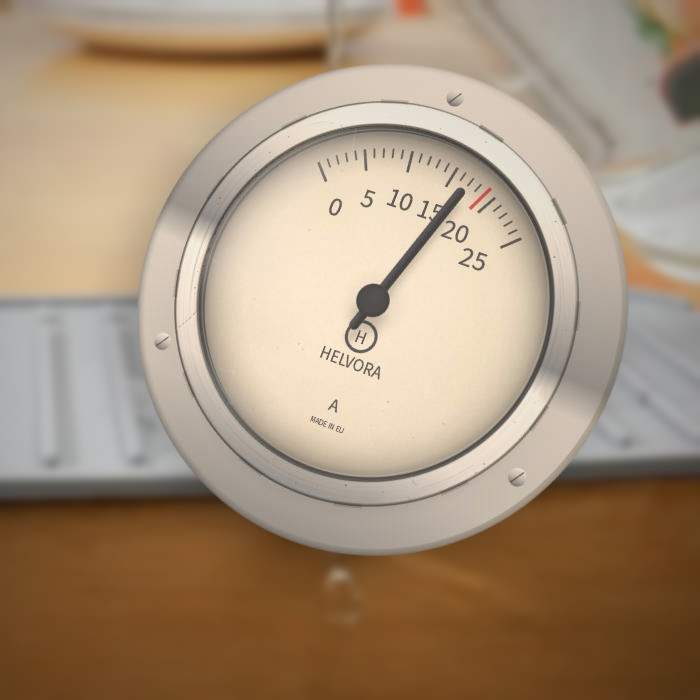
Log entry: {"value": 17, "unit": "A"}
